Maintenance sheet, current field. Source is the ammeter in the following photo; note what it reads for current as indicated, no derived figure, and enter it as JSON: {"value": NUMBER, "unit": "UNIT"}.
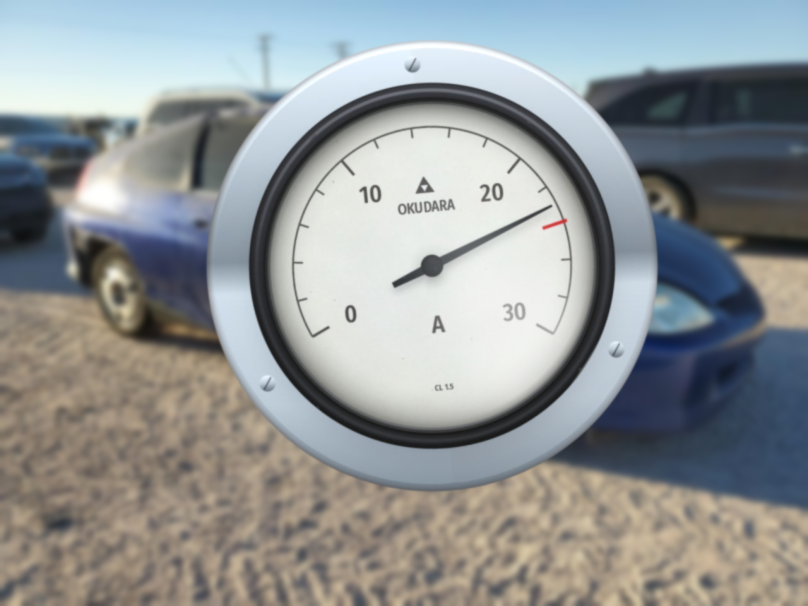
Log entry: {"value": 23, "unit": "A"}
